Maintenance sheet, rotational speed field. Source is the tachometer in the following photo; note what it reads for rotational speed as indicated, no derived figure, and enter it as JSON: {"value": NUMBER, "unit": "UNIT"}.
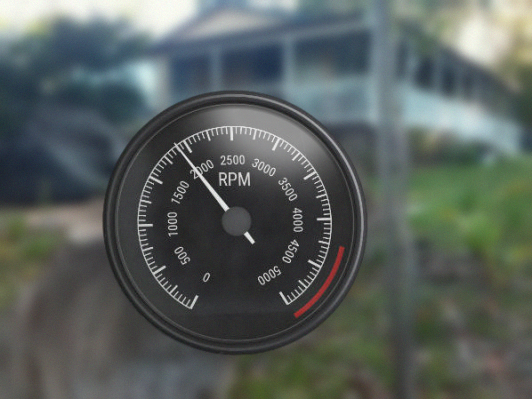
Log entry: {"value": 1900, "unit": "rpm"}
